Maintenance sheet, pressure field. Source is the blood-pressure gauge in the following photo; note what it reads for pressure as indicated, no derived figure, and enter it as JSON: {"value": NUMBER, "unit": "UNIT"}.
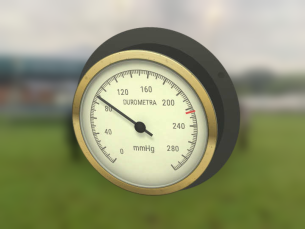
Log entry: {"value": 90, "unit": "mmHg"}
